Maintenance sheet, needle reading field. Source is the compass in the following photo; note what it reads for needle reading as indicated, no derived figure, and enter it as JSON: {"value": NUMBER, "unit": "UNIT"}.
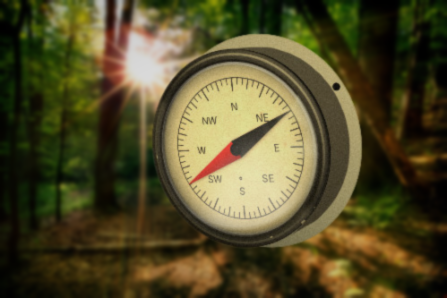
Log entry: {"value": 240, "unit": "°"}
